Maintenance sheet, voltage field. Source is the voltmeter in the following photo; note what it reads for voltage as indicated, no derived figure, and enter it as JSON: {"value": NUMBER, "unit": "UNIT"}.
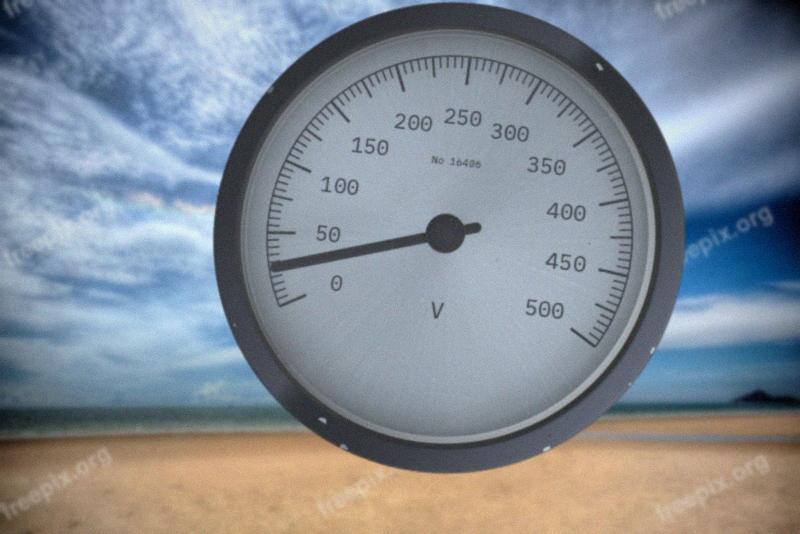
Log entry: {"value": 25, "unit": "V"}
